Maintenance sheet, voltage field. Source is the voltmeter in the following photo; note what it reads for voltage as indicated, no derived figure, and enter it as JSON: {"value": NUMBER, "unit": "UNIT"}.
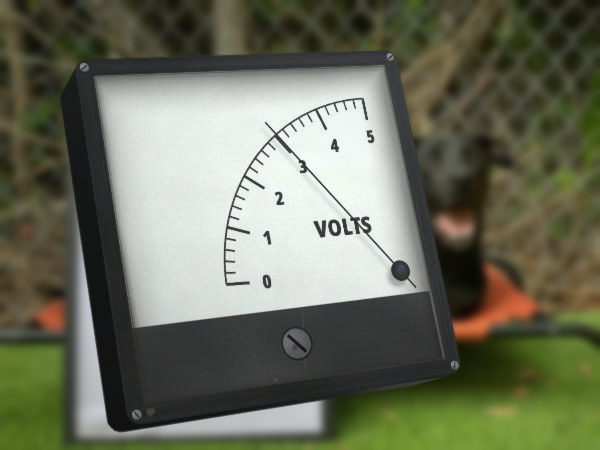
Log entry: {"value": 3, "unit": "V"}
